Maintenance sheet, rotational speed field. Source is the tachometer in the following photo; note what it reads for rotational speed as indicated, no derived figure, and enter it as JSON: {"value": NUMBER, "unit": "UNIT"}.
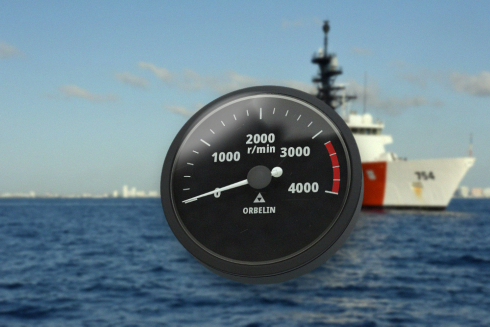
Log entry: {"value": 0, "unit": "rpm"}
